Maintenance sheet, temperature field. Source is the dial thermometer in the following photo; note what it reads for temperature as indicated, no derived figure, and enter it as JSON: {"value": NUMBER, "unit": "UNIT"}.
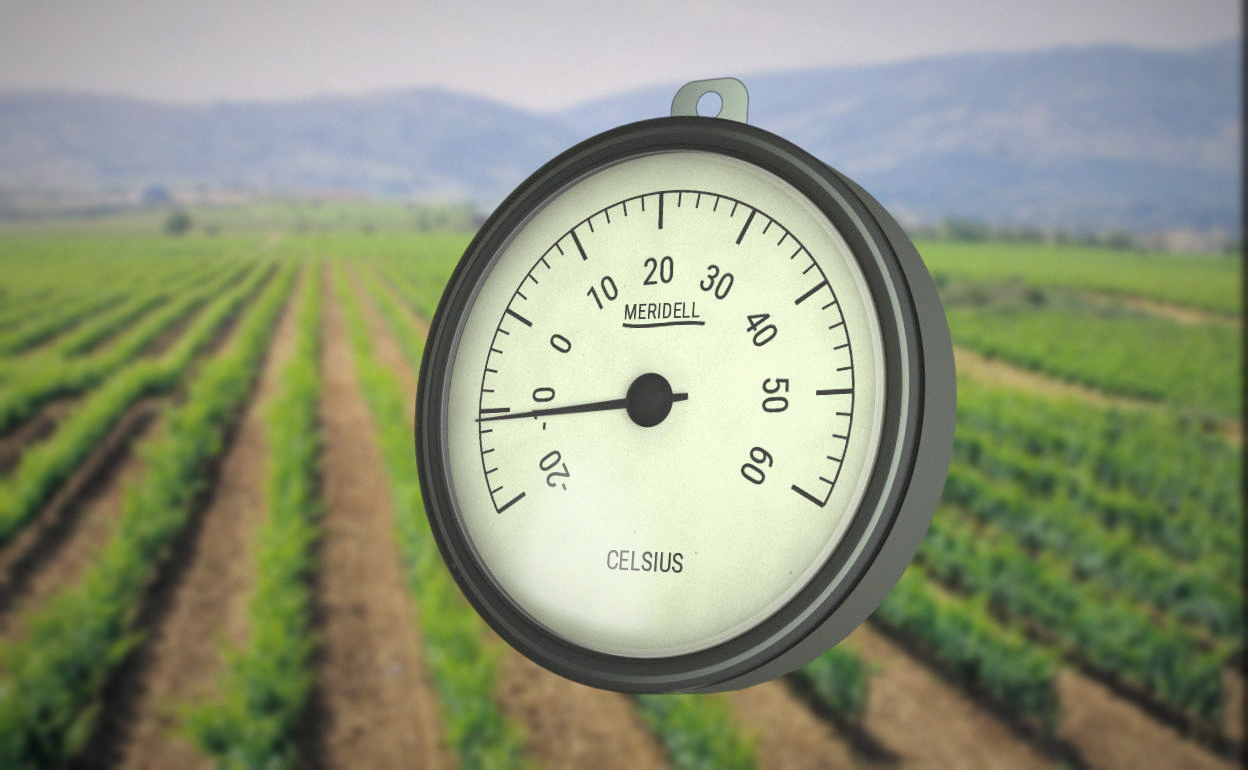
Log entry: {"value": -11, "unit": "°C"}
